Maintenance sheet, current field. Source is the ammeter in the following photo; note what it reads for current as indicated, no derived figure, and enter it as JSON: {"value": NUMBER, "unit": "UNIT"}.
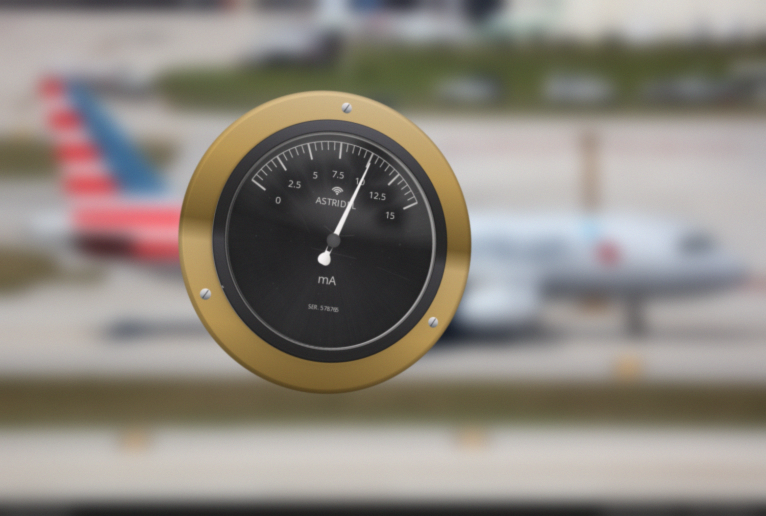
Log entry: {"value": 10, "unit": "mA"}
